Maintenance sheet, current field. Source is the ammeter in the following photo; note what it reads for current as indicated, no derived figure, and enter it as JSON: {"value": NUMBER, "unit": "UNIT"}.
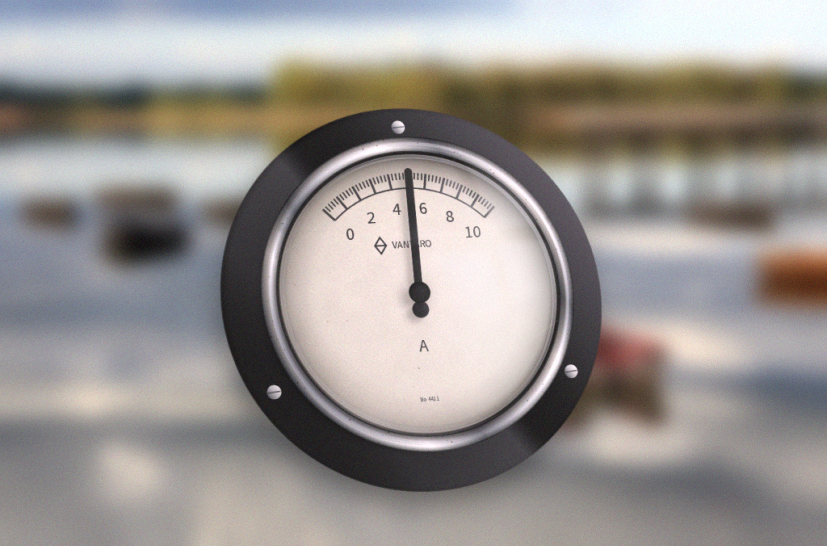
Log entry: {"value": 5, "unit": "A"}
